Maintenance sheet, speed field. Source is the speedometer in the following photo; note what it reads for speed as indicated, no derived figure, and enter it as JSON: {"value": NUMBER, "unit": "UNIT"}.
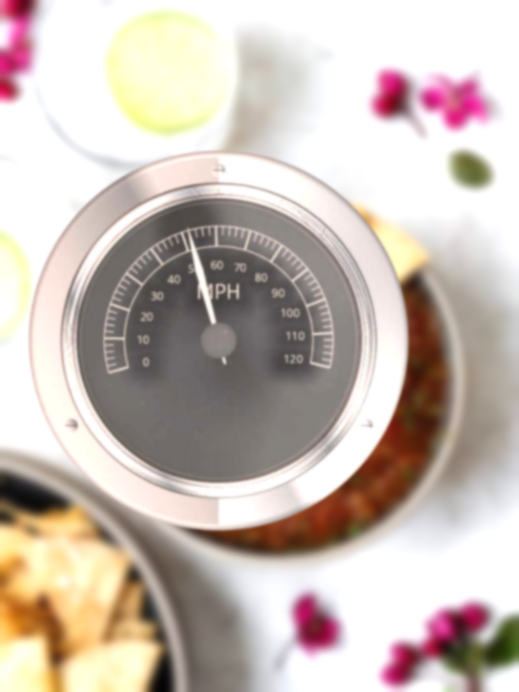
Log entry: {"value": 52, "unit": "mph"}
